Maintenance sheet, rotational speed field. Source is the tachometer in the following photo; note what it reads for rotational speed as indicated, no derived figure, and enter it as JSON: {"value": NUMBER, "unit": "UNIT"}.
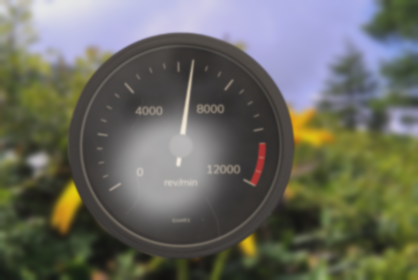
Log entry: {"value": 6500, "unit": "rpm"}
